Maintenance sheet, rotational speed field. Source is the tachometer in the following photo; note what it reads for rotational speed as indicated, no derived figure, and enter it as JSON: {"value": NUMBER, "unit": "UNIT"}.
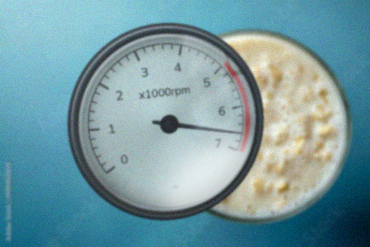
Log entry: {"value": 6600, "unit": "rpm"}
